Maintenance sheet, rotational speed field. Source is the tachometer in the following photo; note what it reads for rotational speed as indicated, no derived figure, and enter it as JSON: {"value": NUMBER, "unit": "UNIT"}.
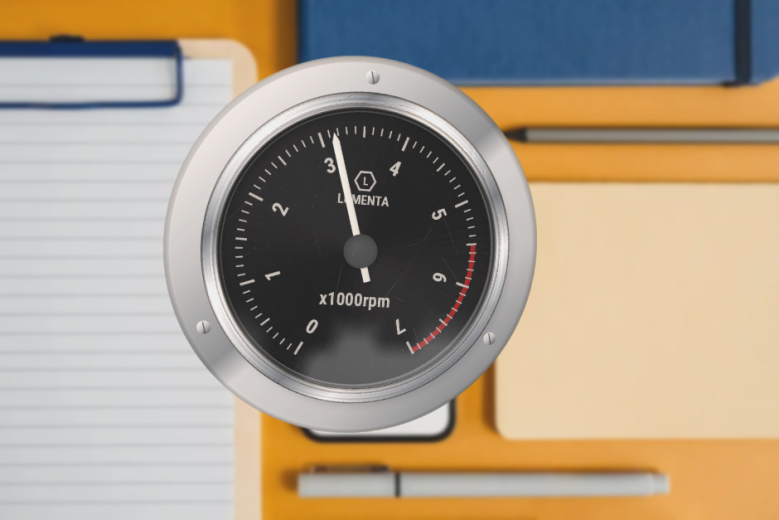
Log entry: {"value": 3150, "unit": "rpm"}
